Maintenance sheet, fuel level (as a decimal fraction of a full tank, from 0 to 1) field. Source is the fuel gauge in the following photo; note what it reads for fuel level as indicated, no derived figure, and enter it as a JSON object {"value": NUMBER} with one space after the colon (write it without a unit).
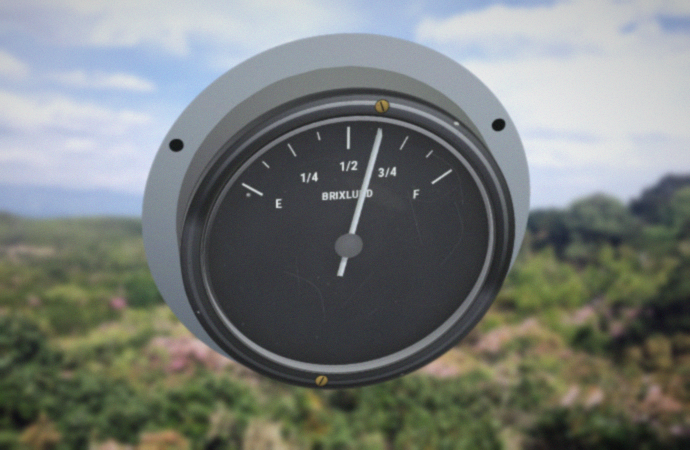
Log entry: {"value": 0.625}
